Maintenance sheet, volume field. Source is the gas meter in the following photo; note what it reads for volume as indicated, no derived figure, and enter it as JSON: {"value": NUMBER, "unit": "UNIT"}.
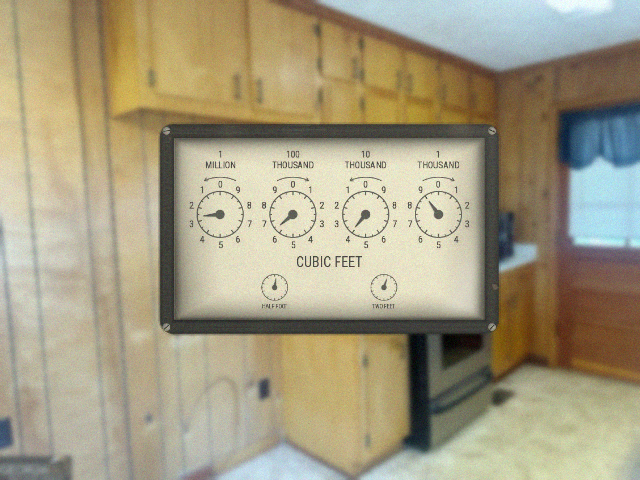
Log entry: {"value": 263900, "unit": "ft³"}
